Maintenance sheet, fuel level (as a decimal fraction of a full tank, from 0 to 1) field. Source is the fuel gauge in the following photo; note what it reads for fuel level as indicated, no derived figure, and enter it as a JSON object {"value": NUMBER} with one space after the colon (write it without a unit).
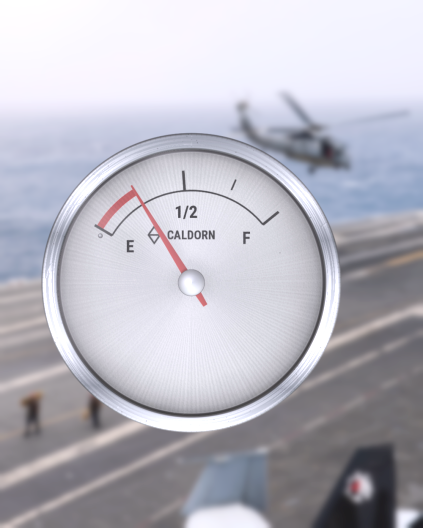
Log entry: {"value": 0.25}
